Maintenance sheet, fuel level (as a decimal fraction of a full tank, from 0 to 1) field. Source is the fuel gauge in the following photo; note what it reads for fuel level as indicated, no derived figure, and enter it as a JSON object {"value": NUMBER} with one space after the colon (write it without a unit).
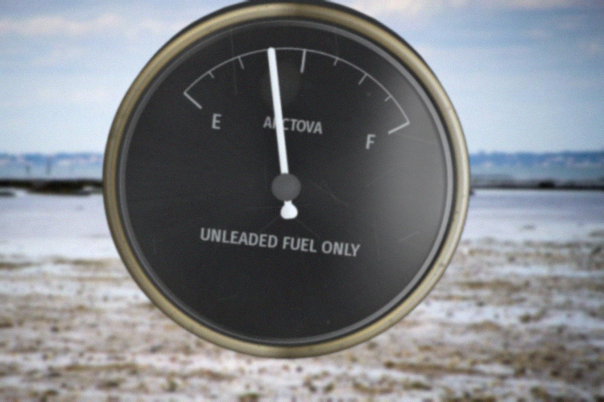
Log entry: {"value": 0.375}
